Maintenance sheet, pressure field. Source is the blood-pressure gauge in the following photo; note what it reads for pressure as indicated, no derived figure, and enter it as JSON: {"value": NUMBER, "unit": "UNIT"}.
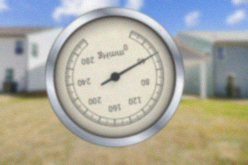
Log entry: {"value": 40, "unit": "mmHg"}
